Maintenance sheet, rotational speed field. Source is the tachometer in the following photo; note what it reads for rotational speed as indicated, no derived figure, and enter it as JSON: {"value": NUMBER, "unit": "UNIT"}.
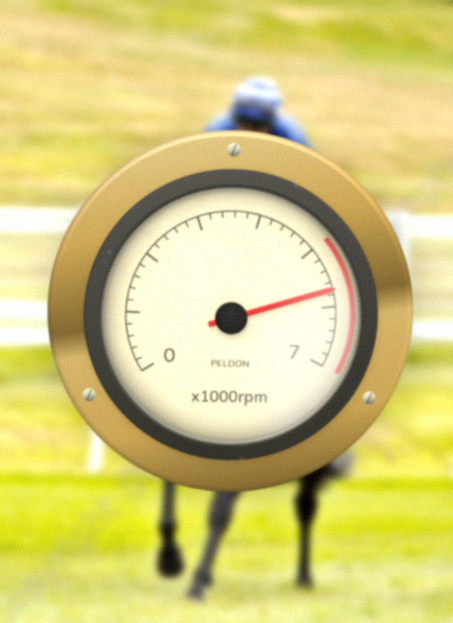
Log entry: {"value": 5700, "unit": "rpm"}
